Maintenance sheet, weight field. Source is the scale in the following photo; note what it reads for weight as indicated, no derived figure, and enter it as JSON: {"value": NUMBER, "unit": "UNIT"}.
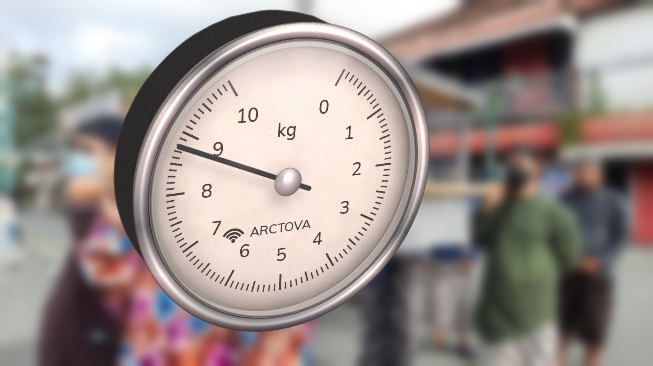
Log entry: {"value": 8.8, "unit": "kg"}
